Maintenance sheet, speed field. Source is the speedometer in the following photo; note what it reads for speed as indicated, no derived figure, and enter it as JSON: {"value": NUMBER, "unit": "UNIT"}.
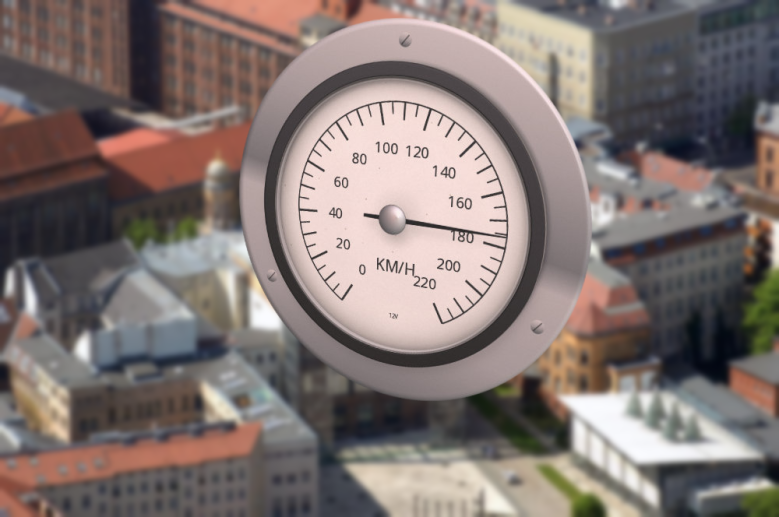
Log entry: {"value": 175, "unit": "km/h"}
